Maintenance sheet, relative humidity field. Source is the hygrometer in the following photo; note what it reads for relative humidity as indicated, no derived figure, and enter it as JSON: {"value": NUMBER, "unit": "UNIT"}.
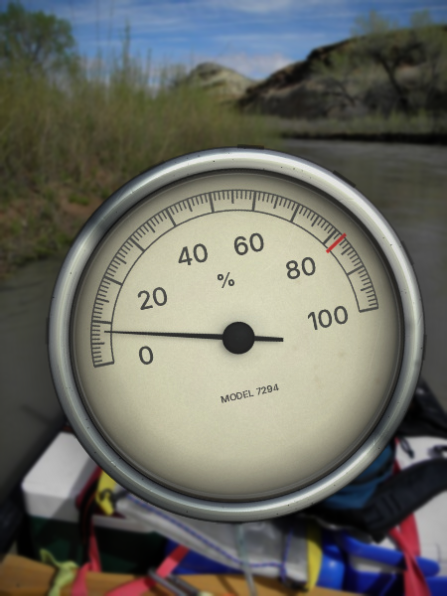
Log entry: {"value": 8, "unit": "%"}
